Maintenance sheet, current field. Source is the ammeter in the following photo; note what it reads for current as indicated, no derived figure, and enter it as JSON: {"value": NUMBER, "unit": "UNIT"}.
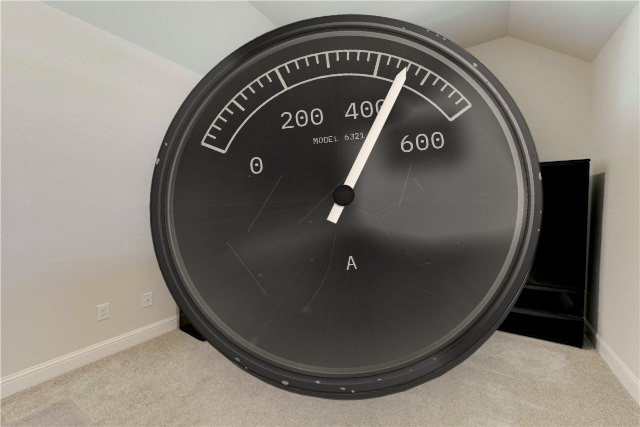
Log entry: {"value": 460, "unit": "A"}
